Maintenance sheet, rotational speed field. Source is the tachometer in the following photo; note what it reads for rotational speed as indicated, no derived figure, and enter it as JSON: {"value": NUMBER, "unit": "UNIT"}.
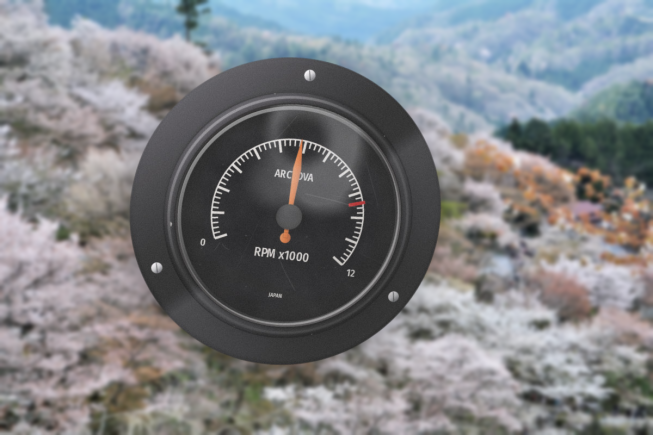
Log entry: {"value": 5800, "unit": "rpm"}
